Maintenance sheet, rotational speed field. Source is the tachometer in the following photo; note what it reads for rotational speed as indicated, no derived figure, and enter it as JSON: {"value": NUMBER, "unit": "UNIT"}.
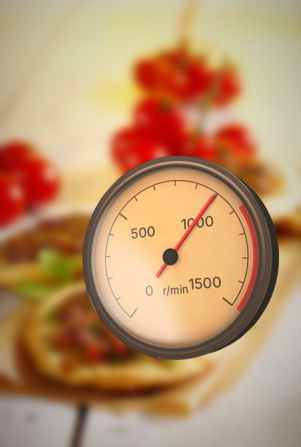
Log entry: {"value": 1000, "unit": "rpm"}
